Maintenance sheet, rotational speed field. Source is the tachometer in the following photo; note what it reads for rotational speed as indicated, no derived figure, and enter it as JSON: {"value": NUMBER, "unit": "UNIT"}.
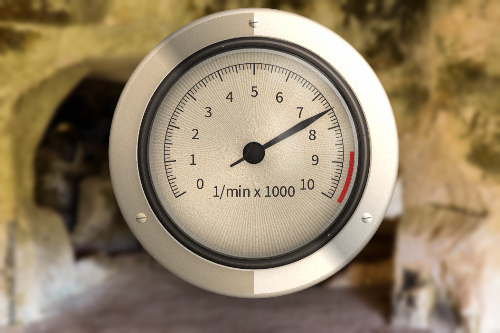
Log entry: {"value": 7500, "unit": "rpm"}
